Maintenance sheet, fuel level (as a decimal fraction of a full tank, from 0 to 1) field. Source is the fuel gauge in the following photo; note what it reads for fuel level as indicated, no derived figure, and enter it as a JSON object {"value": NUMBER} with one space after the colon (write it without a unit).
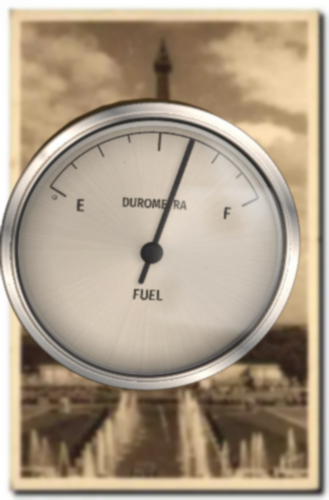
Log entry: {"value": 0.625}
